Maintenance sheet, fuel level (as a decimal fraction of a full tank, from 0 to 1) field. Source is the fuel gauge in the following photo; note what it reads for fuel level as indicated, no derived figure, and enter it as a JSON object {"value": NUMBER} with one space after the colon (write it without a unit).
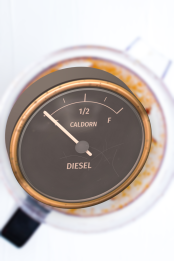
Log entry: {"value": 0}
